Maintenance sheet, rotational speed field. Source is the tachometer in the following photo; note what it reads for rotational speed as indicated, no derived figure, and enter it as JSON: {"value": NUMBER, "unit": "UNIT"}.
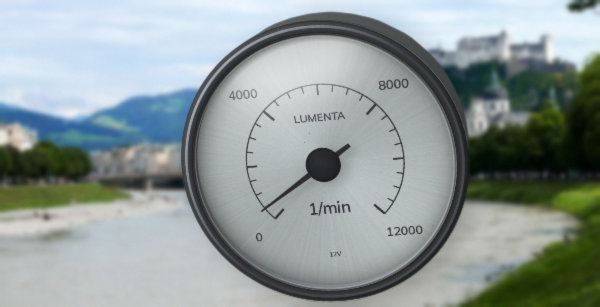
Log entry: {"value": 500, "unit": "rpm"}
